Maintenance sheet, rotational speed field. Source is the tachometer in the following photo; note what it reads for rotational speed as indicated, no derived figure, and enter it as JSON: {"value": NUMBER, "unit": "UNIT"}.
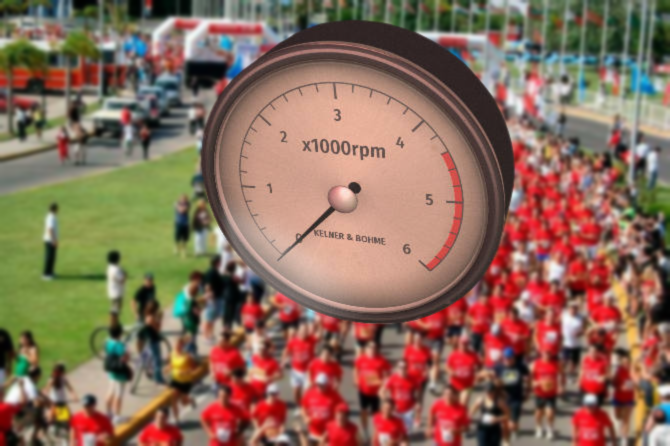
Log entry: {"value": 0, "unit": "rpm"}
